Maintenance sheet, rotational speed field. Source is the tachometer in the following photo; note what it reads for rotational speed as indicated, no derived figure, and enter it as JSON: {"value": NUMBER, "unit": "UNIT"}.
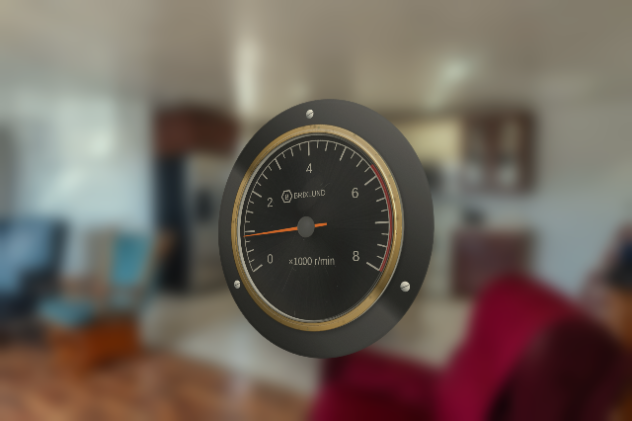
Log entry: {"value": 875, "unit": "rpm"}
